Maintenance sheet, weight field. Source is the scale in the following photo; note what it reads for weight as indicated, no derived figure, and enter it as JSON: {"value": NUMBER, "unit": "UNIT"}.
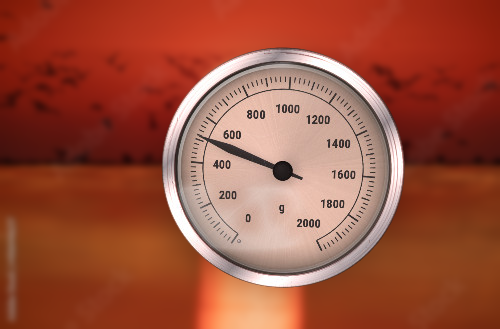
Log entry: {"value": 520, "unit": "g"}
